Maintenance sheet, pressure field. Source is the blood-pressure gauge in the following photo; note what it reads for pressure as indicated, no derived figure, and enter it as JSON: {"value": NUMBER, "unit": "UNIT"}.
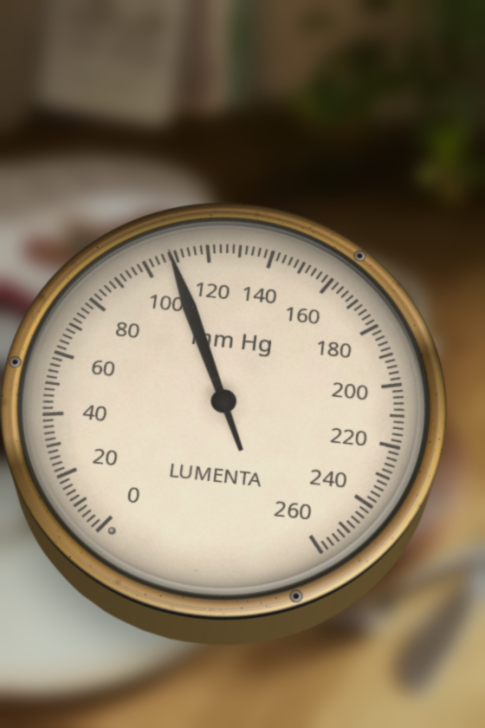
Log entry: {"value": 108, "unit": "mmHg"}
